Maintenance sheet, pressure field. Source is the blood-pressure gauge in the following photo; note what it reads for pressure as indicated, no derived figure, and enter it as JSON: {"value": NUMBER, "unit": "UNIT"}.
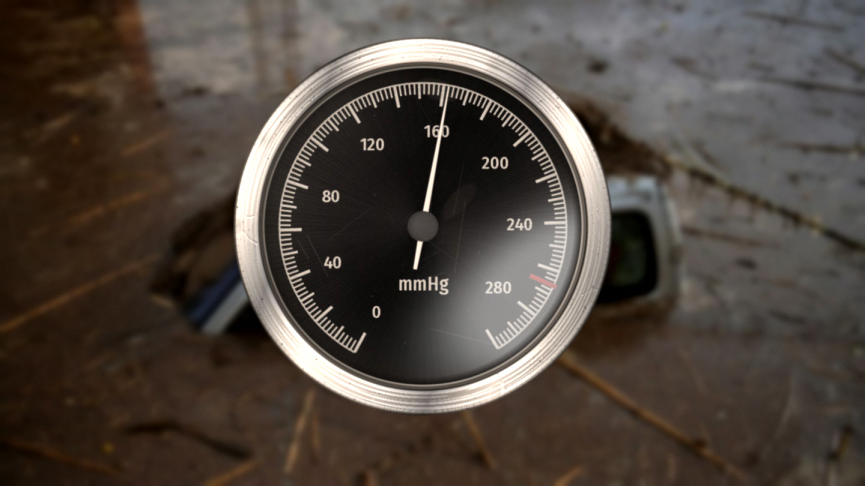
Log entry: {"value": 162, "unit": "mmHg"}
